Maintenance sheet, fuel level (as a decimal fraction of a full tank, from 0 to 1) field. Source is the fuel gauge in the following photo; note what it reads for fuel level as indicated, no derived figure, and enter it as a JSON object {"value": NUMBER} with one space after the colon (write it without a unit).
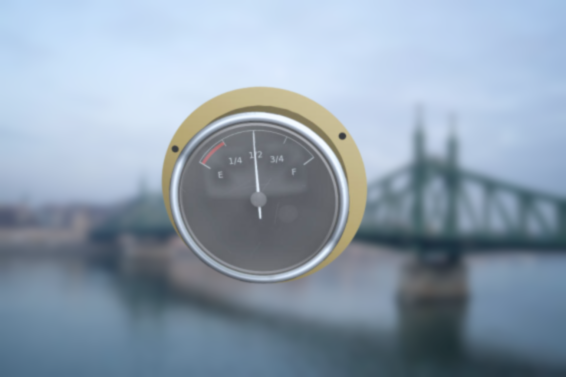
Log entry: {"value": 0.5}
